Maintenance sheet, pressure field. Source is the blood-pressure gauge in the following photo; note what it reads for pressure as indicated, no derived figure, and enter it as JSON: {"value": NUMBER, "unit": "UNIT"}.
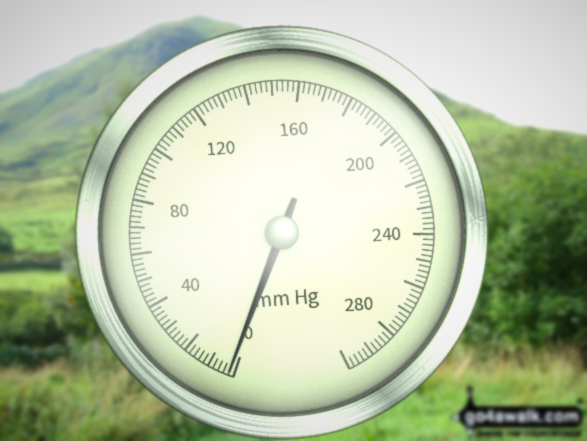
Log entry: {"value": 2, "unit": "mmHg"}
